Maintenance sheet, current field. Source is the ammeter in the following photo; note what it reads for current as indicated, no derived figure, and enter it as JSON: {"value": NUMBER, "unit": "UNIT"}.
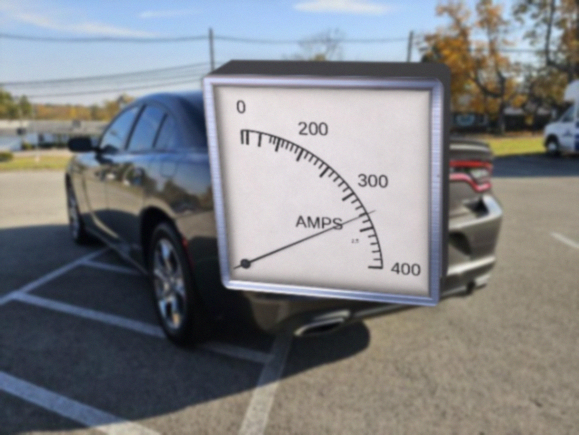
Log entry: {"value": 330, "unit": "A"}
